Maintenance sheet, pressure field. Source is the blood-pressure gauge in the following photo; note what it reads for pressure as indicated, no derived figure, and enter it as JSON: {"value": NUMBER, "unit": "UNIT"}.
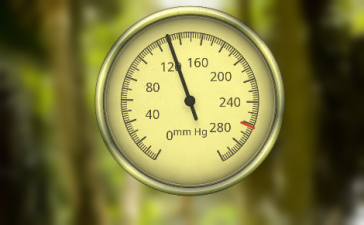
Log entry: {"value": 130, "unit": "mmHg"}
